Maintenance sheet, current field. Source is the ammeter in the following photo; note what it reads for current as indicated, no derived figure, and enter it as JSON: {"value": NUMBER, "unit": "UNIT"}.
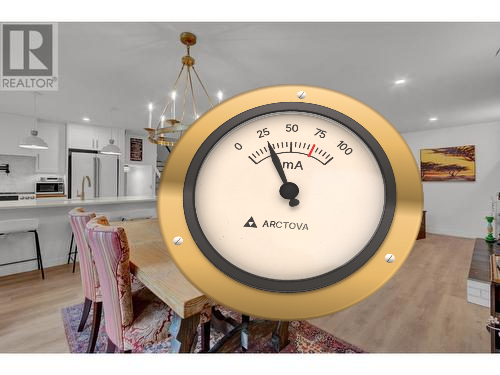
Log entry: {"value": 25, "unit": "mA"}
